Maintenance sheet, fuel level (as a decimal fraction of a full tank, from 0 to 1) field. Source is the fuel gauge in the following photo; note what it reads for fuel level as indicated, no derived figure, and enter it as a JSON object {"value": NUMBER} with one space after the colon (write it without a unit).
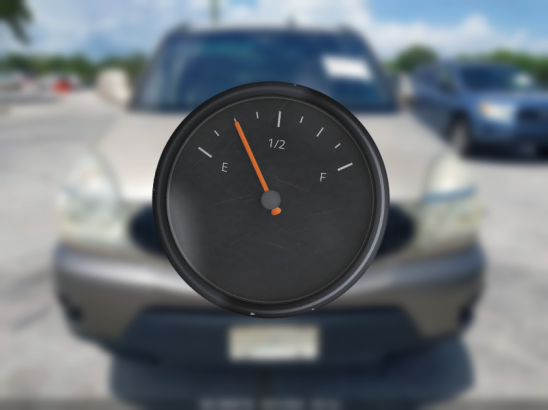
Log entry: {"value": 0.25}
